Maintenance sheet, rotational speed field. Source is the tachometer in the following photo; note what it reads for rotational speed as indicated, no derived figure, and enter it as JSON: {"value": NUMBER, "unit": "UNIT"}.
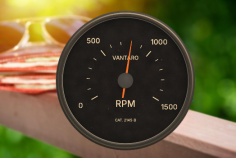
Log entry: {"value": 800, "unit": "rpm"}
